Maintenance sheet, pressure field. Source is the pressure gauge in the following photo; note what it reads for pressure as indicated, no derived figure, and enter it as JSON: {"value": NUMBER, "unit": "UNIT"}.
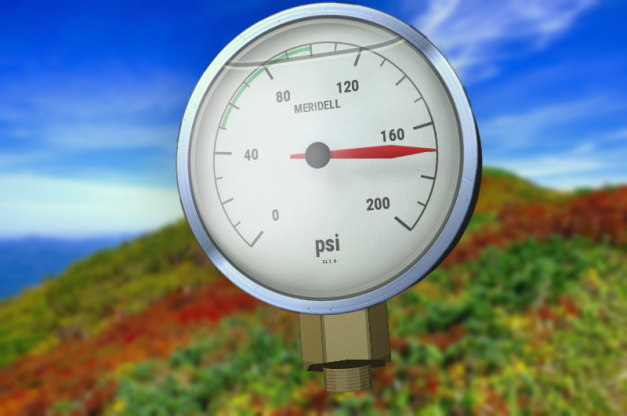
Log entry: {"value": 170, "unit": "psi"}
